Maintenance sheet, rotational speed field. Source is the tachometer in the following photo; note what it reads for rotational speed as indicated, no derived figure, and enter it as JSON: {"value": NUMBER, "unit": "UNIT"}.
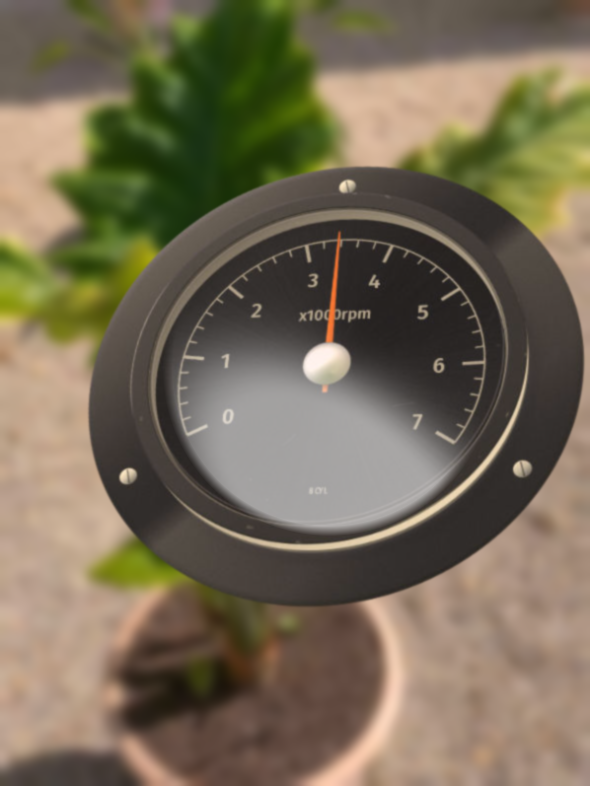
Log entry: {"value": 3400, "unit": "rpm"}
